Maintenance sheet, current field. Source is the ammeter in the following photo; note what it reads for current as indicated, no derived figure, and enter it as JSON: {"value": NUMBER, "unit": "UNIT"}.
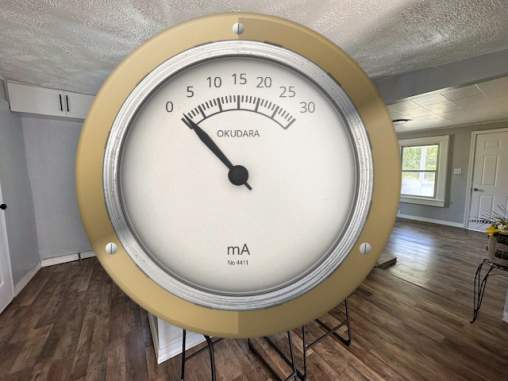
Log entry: {"value": 1, "unit": "mA"}
